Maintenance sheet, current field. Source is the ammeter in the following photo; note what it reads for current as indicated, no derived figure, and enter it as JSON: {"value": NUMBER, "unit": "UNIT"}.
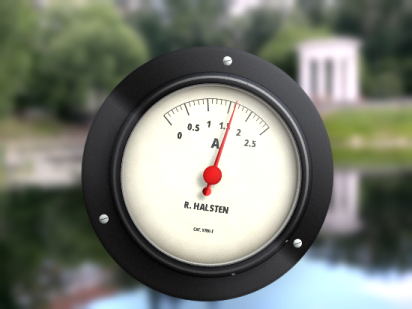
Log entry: {"value": 1.6, "unit": "A"}
